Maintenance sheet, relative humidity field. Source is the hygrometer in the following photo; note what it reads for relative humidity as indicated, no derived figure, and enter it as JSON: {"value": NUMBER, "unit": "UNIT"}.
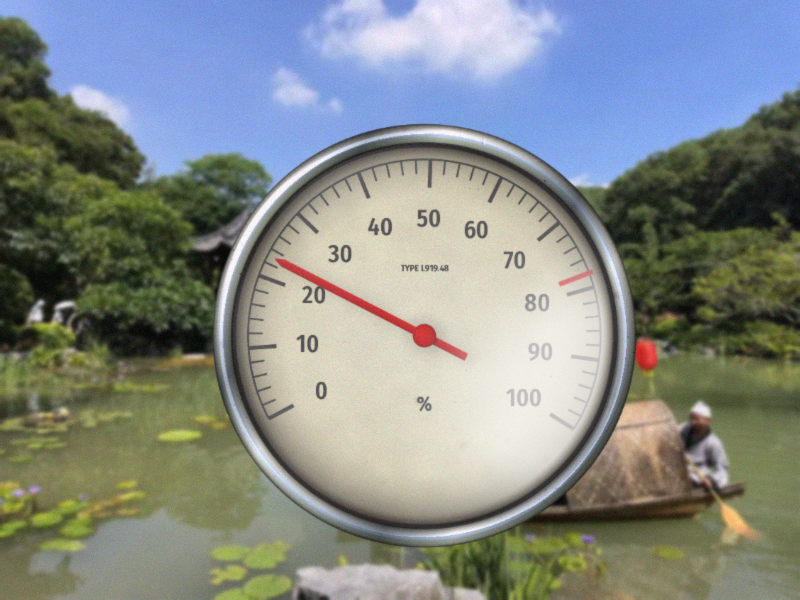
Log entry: {"value": 23, "unit": "%"}
